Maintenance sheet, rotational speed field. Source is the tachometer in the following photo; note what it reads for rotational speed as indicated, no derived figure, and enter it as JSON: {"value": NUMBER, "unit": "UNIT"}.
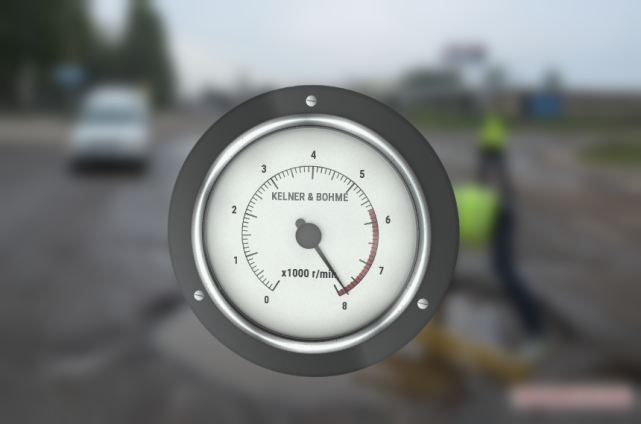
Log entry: {"value": 7800, "unit": "rpm"}
